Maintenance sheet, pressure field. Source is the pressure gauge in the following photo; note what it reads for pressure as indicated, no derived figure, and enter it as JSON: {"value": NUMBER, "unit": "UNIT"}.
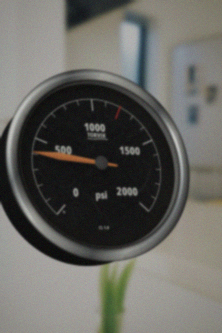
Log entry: {"value": 400, "unit": "psi"}
